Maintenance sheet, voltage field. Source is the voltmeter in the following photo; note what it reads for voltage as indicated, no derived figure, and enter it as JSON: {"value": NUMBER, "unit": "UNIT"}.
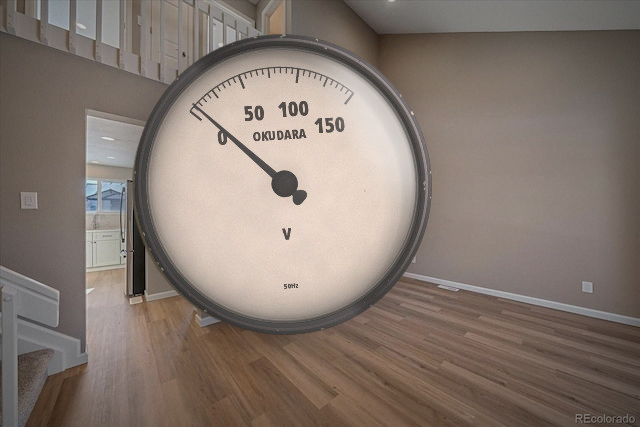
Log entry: {"value": 5, "unit": "V"}
